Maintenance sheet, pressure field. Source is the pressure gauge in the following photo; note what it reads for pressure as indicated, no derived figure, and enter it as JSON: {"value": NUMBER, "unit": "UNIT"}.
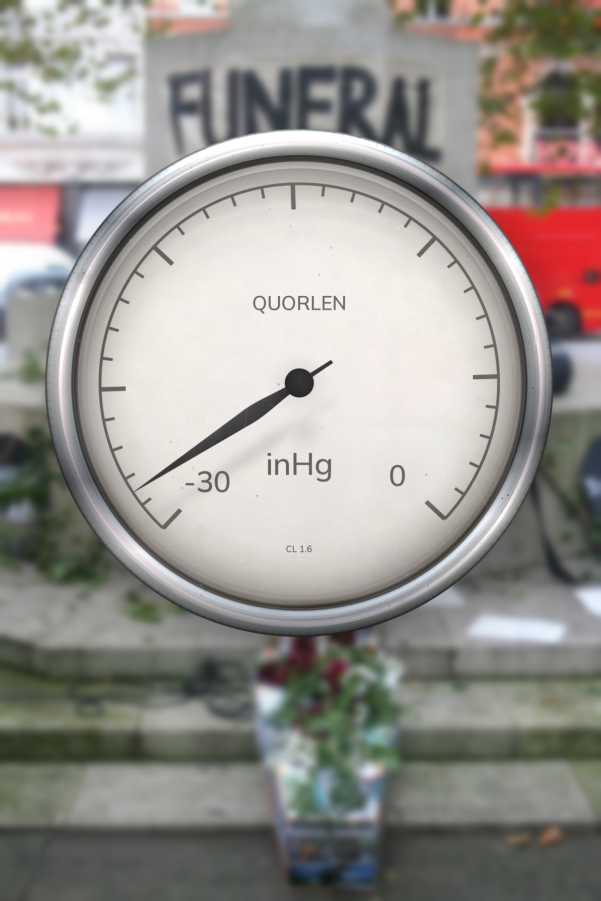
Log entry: {"value": -28.5, "unit": "inHg"}
